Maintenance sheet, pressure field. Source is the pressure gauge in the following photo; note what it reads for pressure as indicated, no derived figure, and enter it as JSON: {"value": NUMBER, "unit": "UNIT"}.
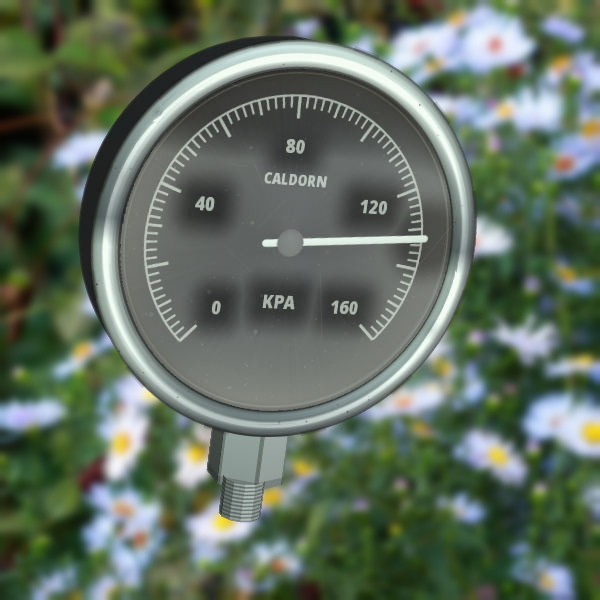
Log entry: {"value": 132, "unit": "kPa"}
